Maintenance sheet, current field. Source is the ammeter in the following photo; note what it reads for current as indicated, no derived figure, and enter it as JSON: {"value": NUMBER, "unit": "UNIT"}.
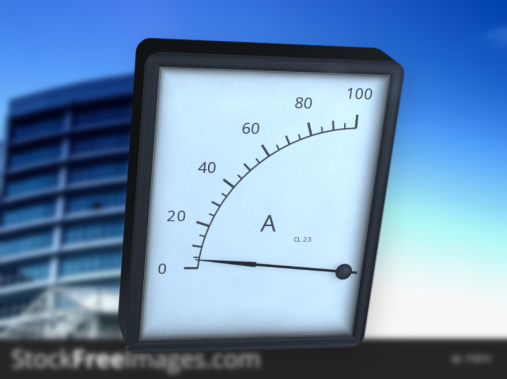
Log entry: {"value": 5, "unit": "A"}
